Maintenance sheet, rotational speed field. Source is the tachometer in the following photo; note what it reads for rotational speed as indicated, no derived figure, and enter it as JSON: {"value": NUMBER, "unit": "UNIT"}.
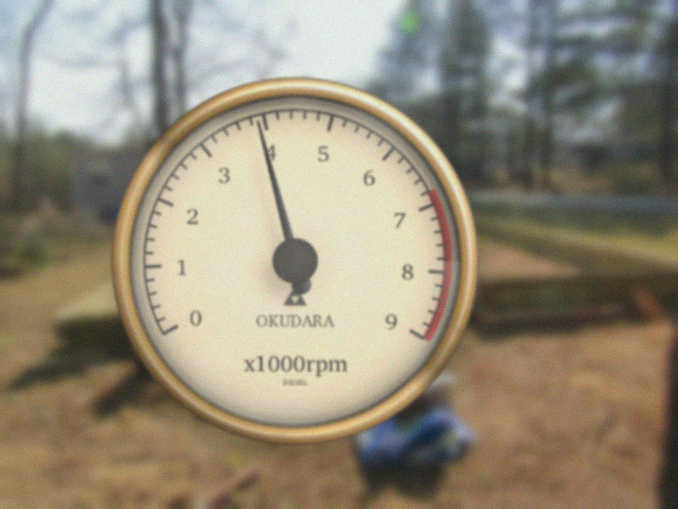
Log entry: {"value": 3900, "unit": "rpm"}
